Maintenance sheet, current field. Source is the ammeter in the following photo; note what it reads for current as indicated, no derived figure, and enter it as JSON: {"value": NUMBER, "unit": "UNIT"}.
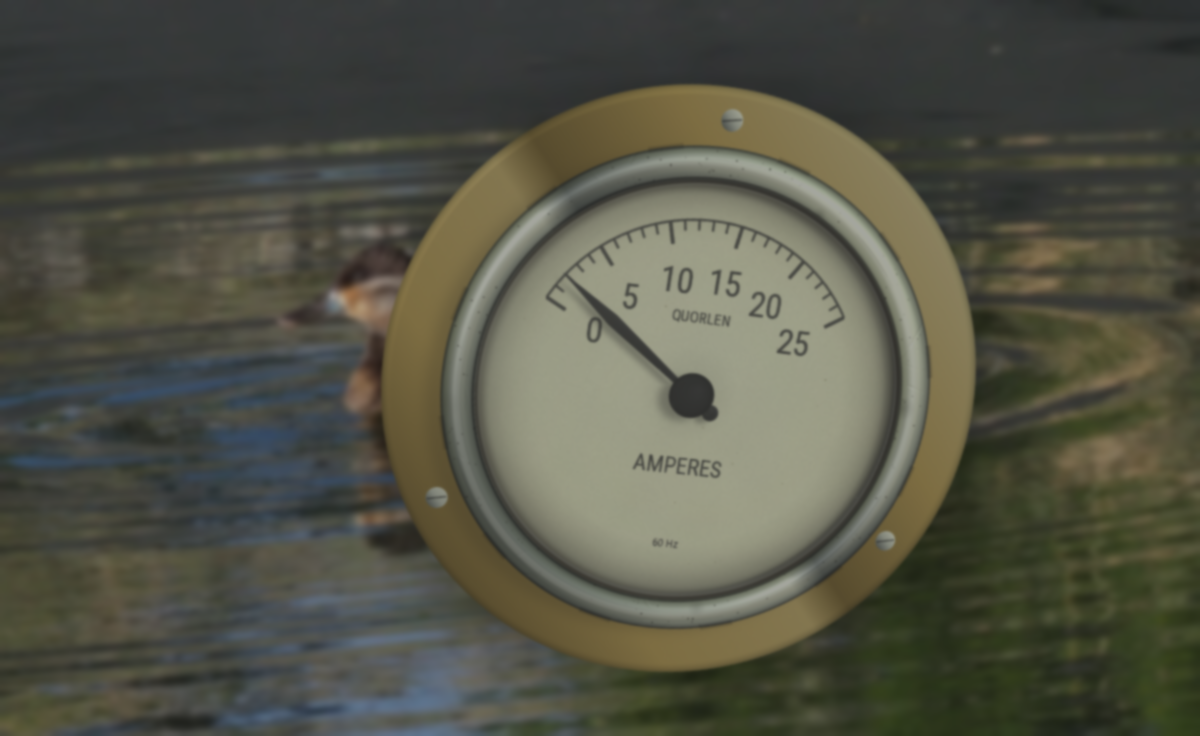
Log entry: {"value": 2, "unit": "A"}
